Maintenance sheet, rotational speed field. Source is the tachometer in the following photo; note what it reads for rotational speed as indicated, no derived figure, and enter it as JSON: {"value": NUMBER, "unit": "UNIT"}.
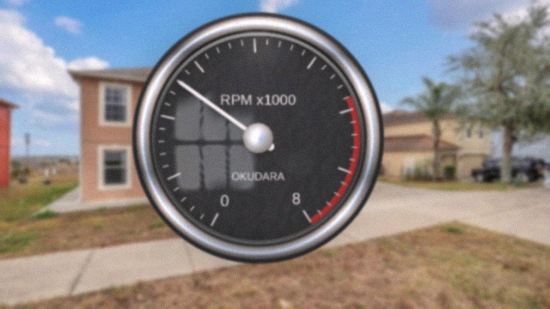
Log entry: {"value": 2600, "unit": "rpm"}
